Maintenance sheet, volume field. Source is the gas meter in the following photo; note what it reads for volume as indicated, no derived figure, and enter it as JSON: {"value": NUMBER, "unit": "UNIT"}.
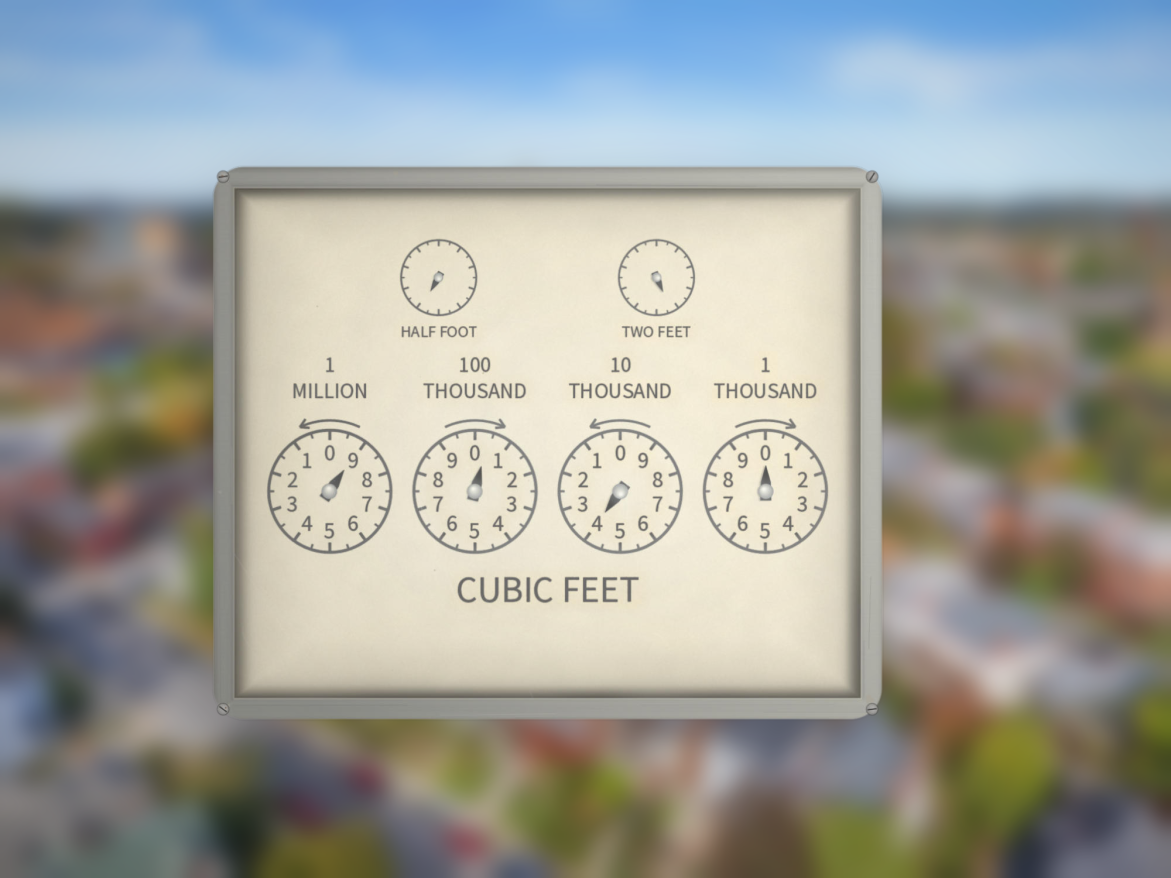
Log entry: {"value": 904000, "unit": "ft³"}
